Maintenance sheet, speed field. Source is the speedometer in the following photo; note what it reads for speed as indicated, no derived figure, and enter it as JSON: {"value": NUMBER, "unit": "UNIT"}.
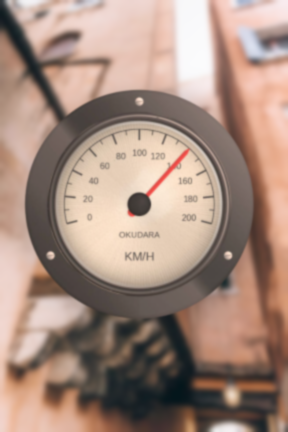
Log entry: {"value": 140, "unit": "km/h"}
